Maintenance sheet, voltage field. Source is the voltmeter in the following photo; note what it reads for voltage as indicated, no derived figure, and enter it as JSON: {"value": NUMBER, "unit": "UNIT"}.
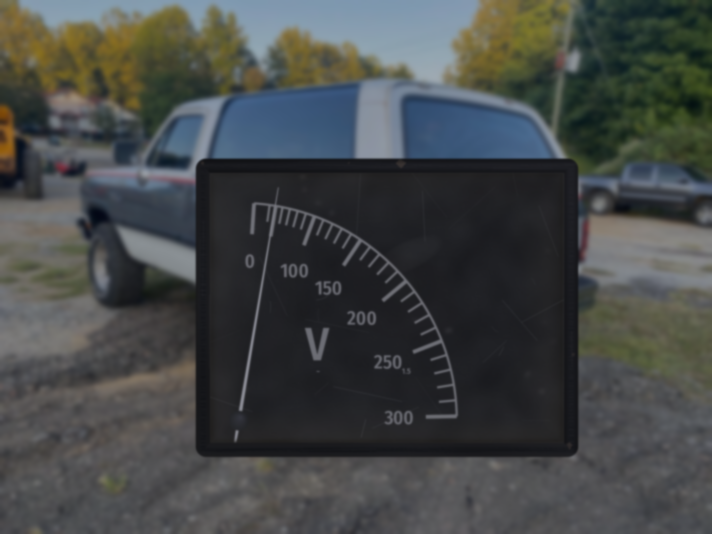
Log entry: {"value": 50, "unit": "V"}
